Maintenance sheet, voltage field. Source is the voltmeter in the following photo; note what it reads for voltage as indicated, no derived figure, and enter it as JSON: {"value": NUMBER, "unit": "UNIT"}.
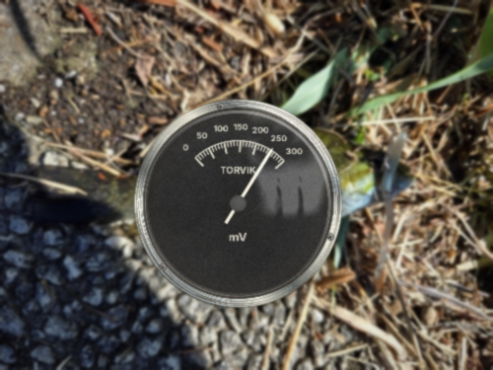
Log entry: {"value": 250, "unit": "mV"}
